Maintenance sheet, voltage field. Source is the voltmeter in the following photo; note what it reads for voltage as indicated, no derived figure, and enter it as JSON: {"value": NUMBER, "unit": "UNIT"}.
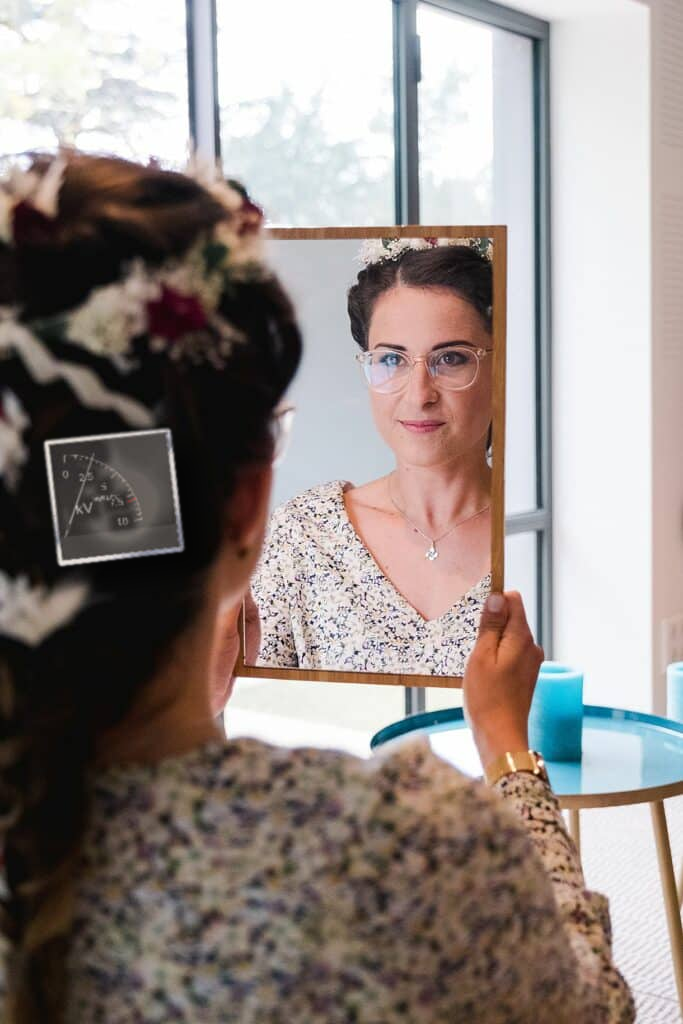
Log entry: {"value": 2.5, "unit": "kV"}
